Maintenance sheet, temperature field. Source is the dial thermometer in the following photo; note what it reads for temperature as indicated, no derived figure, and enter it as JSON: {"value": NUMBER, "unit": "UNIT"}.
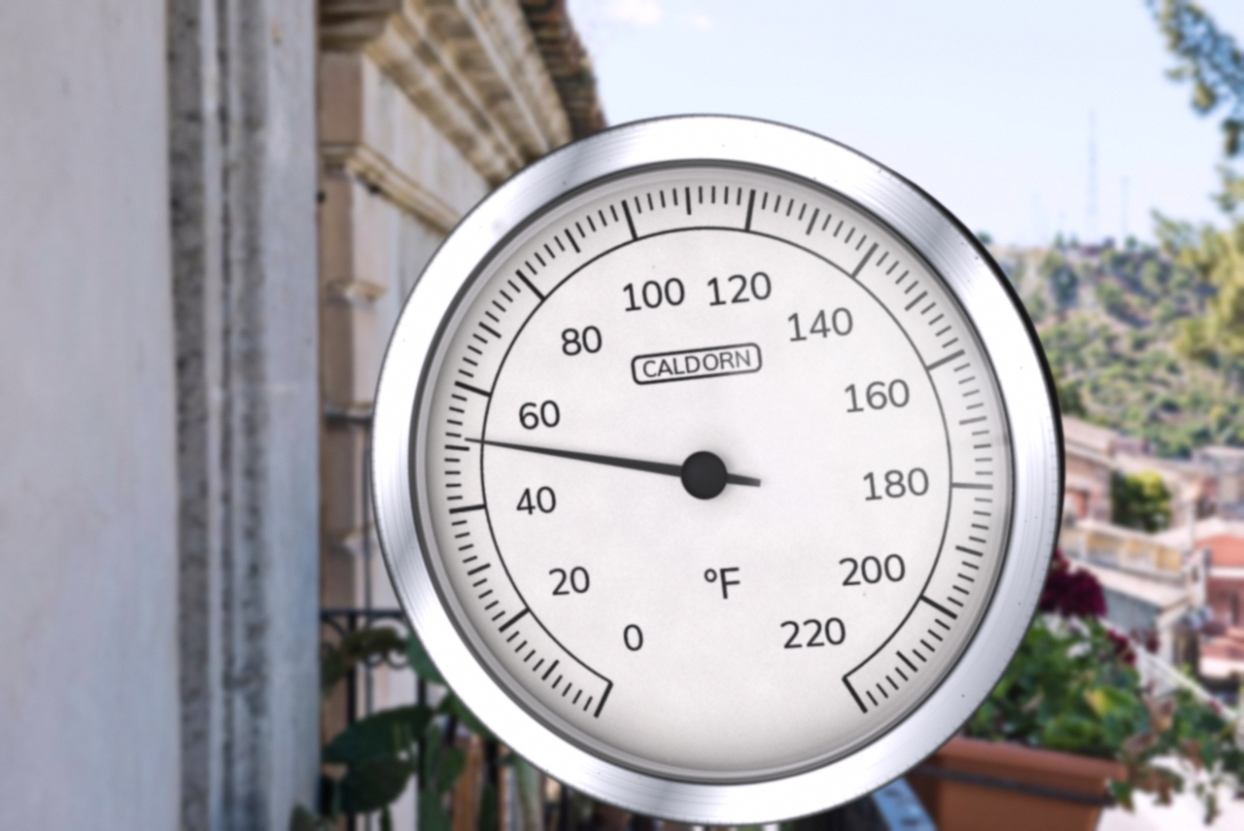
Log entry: {"value": 52, "unit": "°F"}
